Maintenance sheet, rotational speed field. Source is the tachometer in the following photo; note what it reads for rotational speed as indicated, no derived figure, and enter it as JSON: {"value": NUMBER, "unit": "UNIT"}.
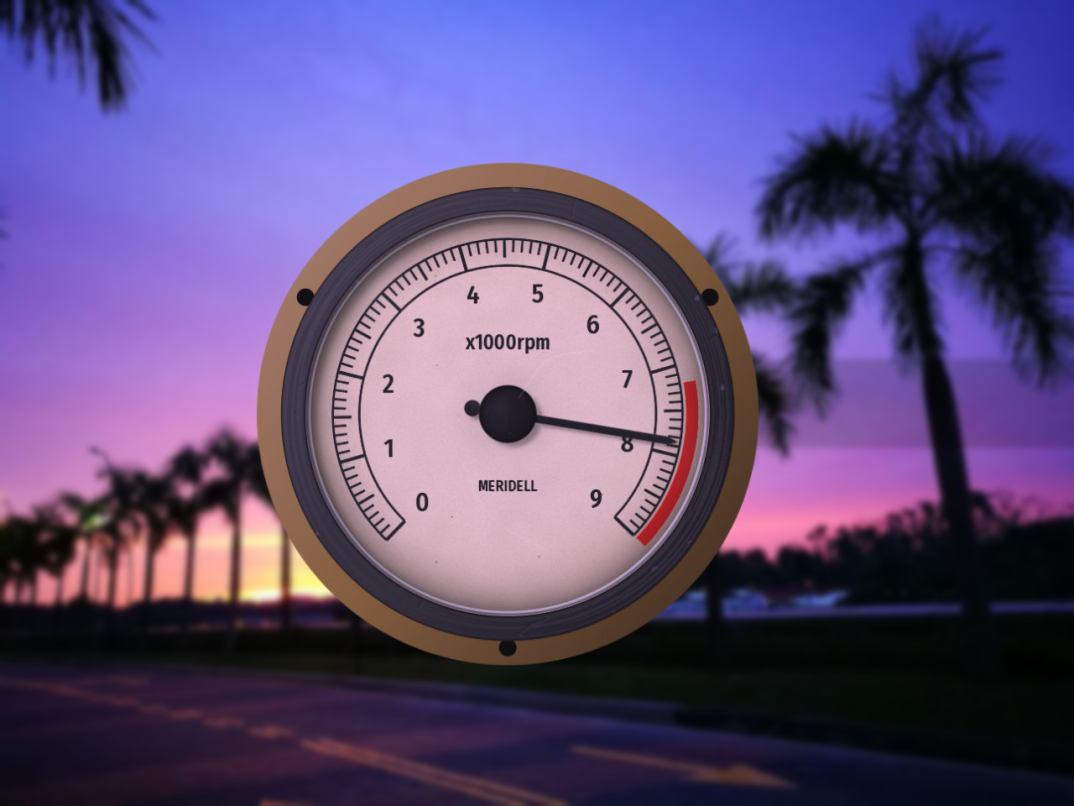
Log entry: {"value": 7850, "unit": "rpm"}
